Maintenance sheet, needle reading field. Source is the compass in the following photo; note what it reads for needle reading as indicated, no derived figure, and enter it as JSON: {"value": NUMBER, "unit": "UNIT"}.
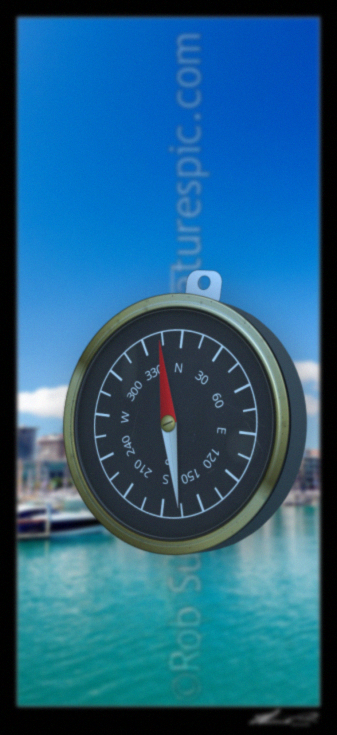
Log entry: {"value": 345, "unit": "°"}
